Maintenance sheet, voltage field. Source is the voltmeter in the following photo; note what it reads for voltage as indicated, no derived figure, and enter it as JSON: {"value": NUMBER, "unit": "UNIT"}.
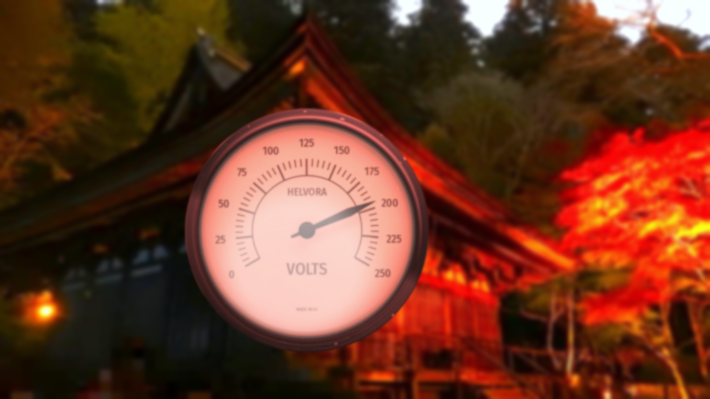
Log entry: {"value": 195, "unit": "V"}
